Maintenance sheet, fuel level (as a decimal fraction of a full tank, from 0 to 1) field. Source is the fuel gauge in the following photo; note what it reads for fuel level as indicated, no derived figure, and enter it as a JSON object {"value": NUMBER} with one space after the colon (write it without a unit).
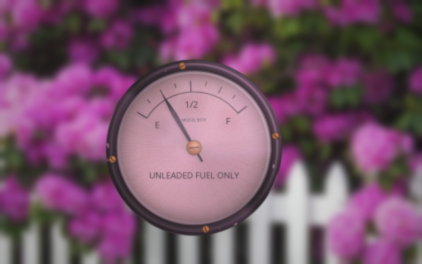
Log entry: {"value": 0.25}
